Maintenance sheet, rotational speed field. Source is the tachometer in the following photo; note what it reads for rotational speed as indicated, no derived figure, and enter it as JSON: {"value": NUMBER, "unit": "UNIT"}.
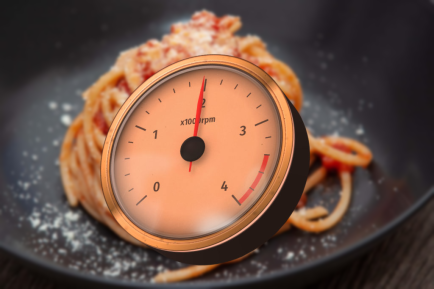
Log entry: {"value": 2000, "unit": "rpm"}
